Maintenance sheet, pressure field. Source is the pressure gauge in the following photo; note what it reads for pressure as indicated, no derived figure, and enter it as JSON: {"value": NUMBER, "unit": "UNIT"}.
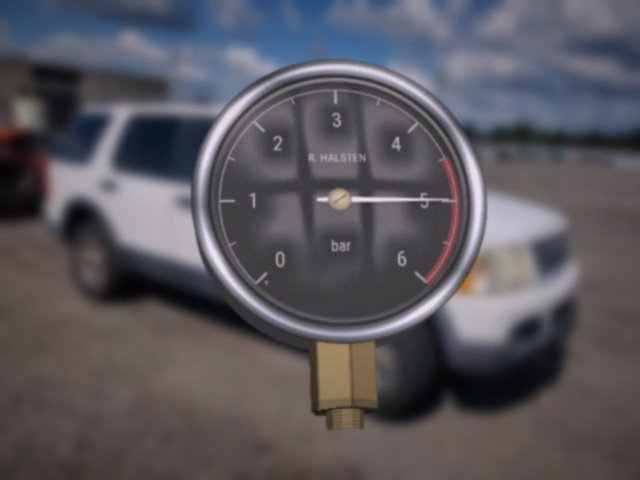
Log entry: {"value": 5, "unit": "bar"}
